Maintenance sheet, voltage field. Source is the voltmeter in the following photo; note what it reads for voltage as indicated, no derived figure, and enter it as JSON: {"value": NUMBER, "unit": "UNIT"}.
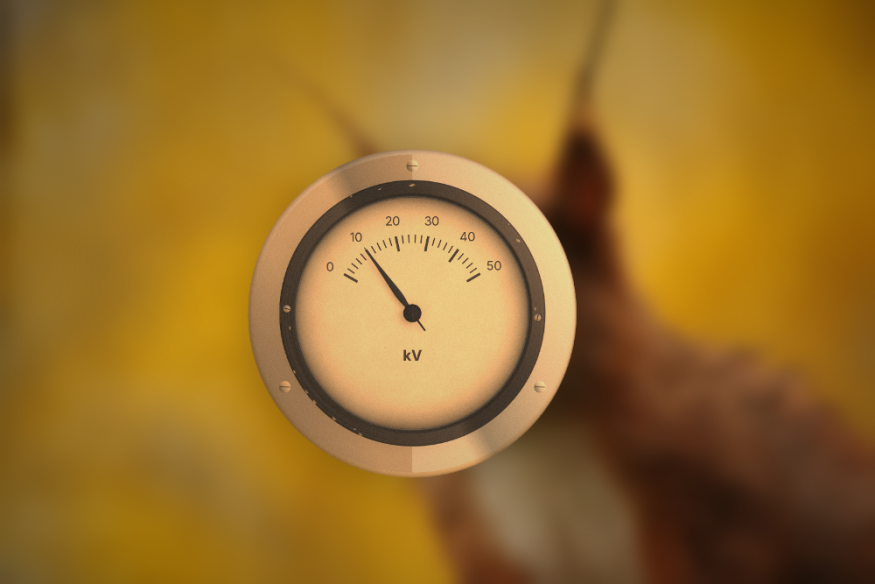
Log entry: {"value": 10, "unit": "kV"}
